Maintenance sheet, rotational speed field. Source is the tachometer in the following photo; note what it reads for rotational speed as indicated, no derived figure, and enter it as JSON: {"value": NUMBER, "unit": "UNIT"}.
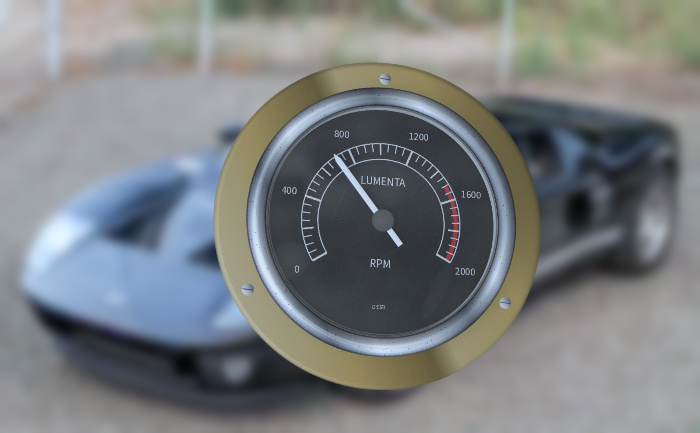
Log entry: {"value": 700, "unit": "rpm"}
